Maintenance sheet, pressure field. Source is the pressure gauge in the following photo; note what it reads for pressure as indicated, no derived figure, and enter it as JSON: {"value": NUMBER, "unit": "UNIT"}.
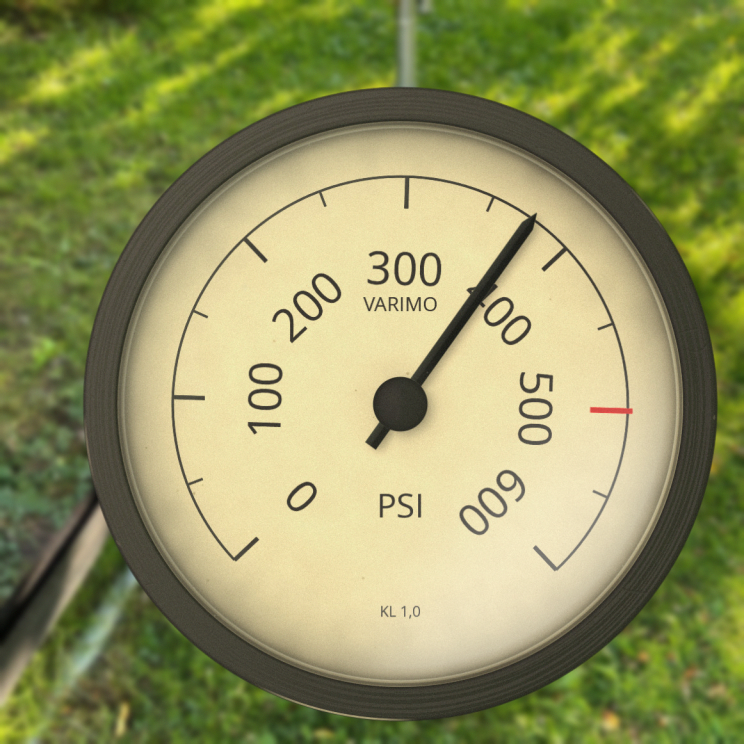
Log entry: {"value": 375, "unit": "psi"}
